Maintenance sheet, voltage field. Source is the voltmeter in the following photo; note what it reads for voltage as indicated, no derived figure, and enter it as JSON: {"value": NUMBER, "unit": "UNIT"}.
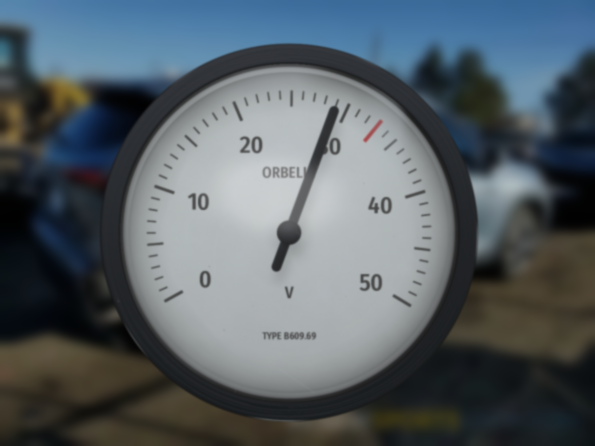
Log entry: {"value": 29, "unit": "V"}
